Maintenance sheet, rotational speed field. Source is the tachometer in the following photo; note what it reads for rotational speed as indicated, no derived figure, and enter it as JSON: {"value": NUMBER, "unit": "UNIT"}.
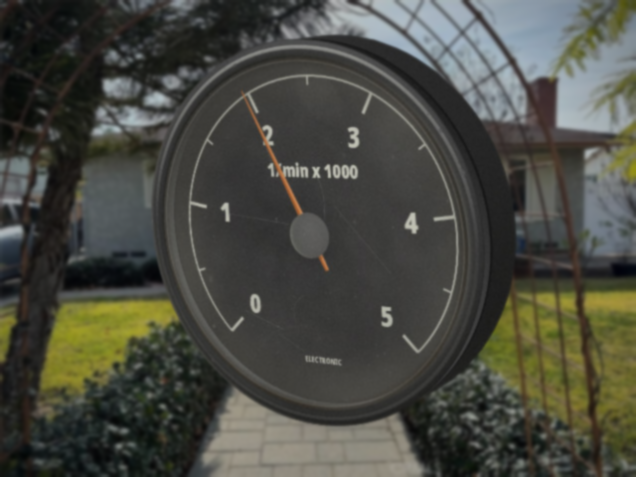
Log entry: {"value": 2000, "unit": "rpm"}
